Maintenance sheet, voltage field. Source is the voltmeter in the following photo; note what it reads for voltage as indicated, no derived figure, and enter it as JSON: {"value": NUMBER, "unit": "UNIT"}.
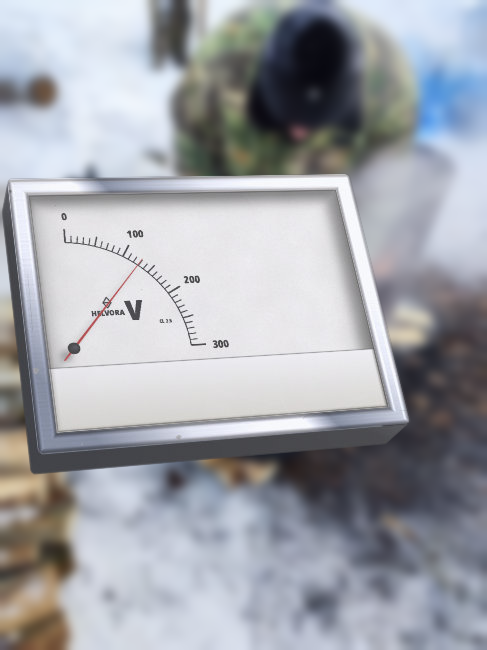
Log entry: {"value": 130, "unit": "V"}
